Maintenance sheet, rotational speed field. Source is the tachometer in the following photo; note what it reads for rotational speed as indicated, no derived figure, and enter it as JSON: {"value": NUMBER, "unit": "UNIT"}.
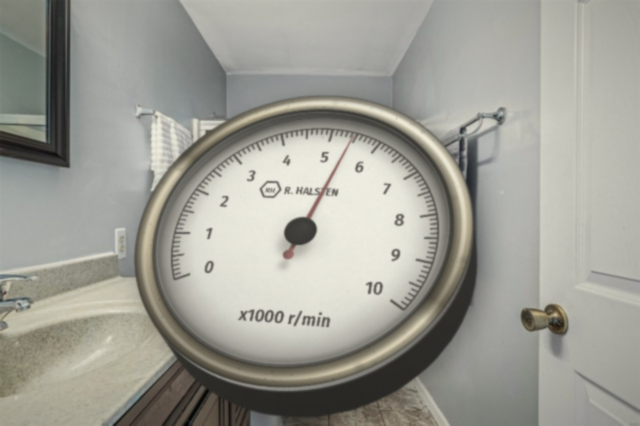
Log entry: {"value": 5500, "unit": "rpm"}
